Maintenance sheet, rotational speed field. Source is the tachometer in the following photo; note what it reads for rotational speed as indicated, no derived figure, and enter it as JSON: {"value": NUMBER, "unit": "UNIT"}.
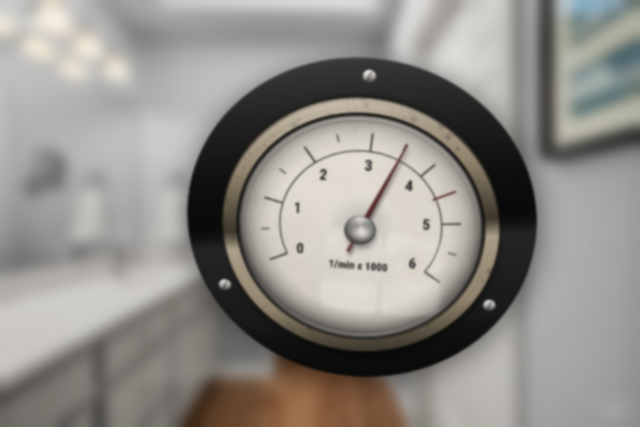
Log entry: {"value": 3500, "unit": "rpm"}
